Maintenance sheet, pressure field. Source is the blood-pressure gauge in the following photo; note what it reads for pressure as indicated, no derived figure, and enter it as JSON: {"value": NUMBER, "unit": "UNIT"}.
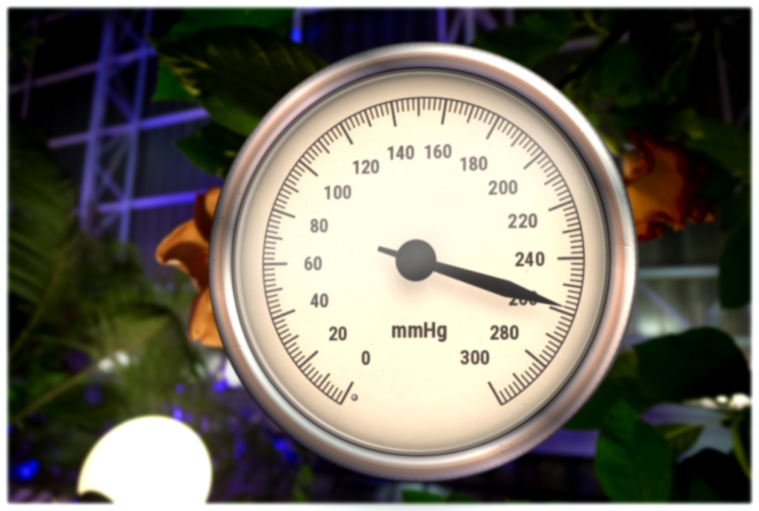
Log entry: {"value": 258, "unit": "mmHg"}
